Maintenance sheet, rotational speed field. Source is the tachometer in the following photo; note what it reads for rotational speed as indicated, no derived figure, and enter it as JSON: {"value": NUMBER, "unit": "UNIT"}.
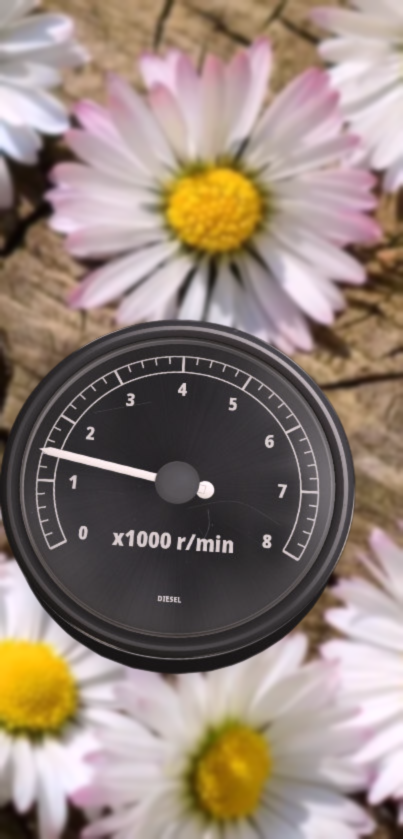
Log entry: {"value": 1400, "unit": "rpm"}
